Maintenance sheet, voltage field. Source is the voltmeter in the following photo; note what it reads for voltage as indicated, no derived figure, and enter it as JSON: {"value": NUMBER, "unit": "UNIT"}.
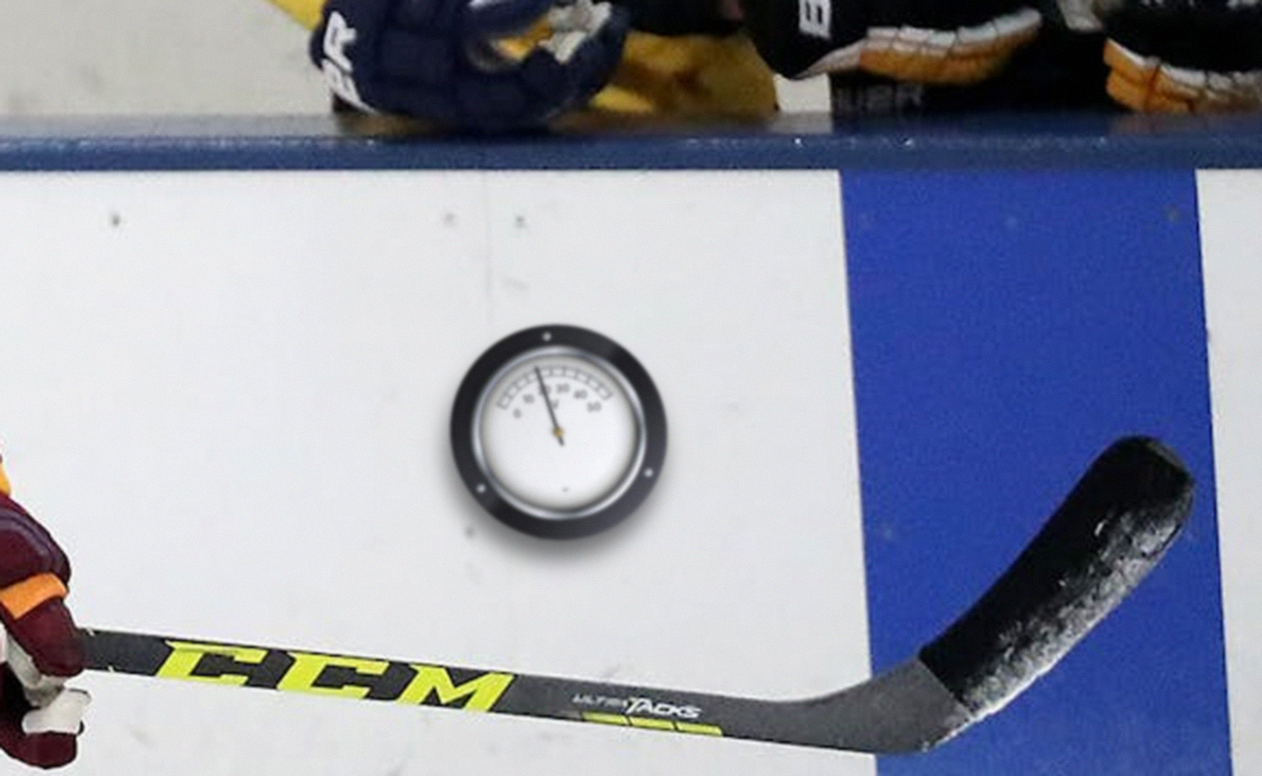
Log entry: {"value": 20, "unit": "V"}
